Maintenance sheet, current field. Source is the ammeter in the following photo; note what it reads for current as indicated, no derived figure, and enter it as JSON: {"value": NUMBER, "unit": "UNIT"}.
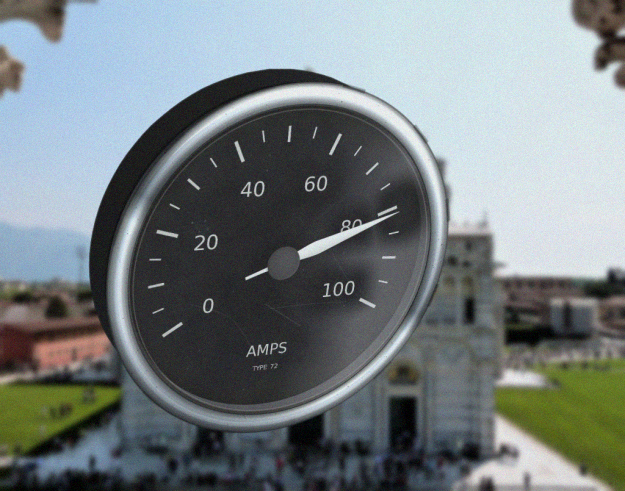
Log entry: {"value": 80, "unit": "A"}
